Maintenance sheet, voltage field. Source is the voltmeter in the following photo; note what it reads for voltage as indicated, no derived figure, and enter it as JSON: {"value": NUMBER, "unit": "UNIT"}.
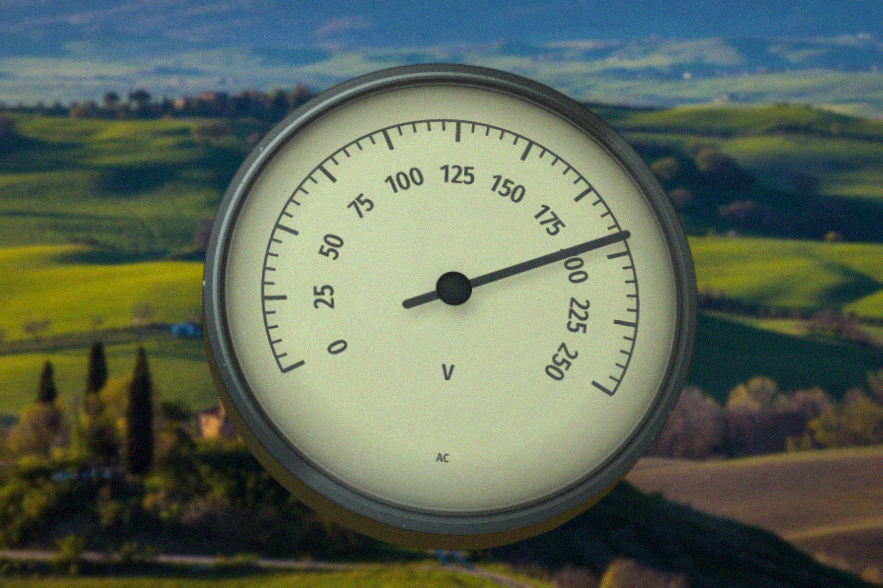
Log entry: {"value": 195, "unit": "V"}
